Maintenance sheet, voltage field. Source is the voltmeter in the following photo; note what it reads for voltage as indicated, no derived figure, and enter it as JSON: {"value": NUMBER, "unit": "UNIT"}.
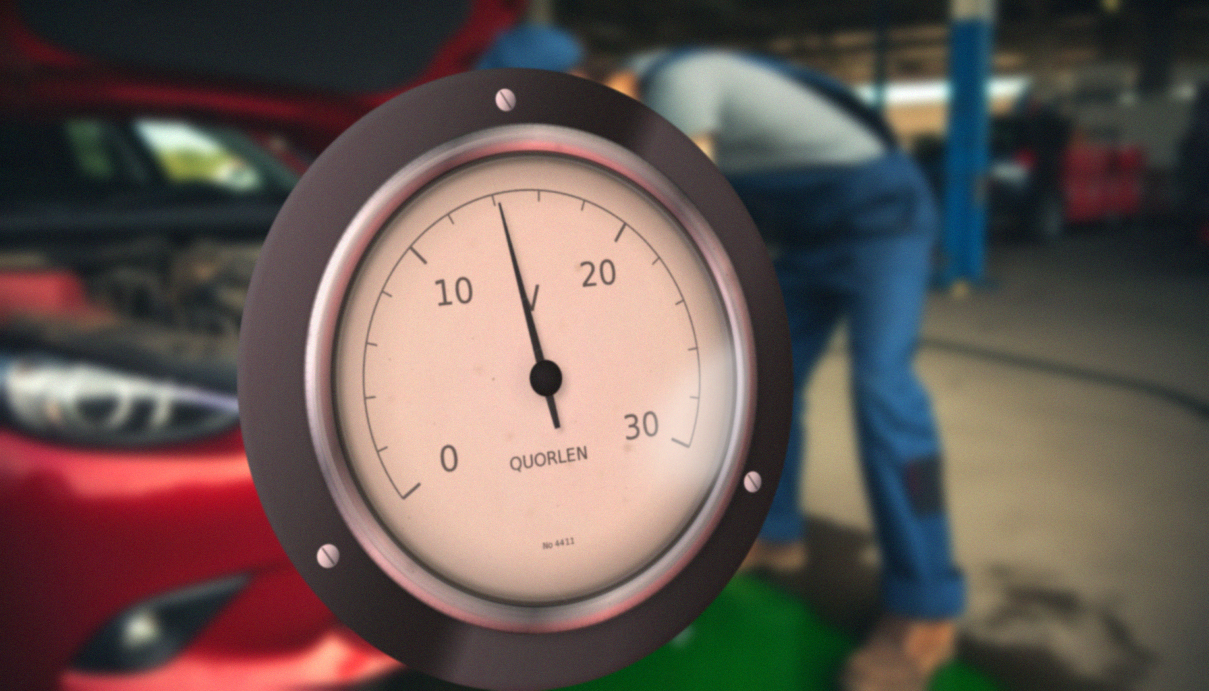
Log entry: {"value": 14, "unit": "V"}
